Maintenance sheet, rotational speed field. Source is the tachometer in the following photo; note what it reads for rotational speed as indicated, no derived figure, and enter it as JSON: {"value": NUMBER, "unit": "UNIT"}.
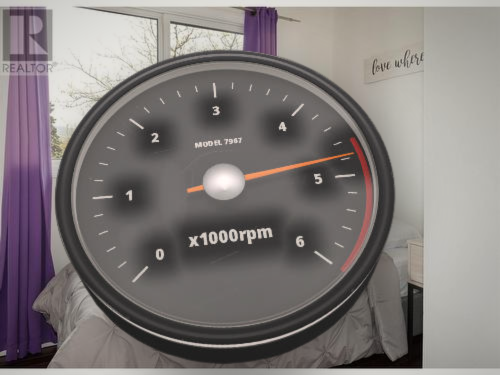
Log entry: {"value": 4800, "unit": "rpm"}
